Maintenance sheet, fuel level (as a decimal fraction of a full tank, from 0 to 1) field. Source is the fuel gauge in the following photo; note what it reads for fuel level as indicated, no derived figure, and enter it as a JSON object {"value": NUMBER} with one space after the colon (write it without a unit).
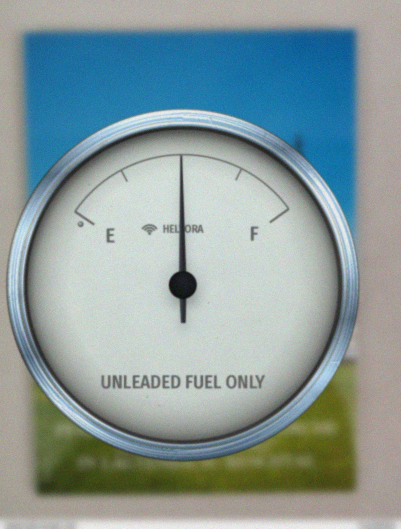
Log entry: {"value": 0.5}
